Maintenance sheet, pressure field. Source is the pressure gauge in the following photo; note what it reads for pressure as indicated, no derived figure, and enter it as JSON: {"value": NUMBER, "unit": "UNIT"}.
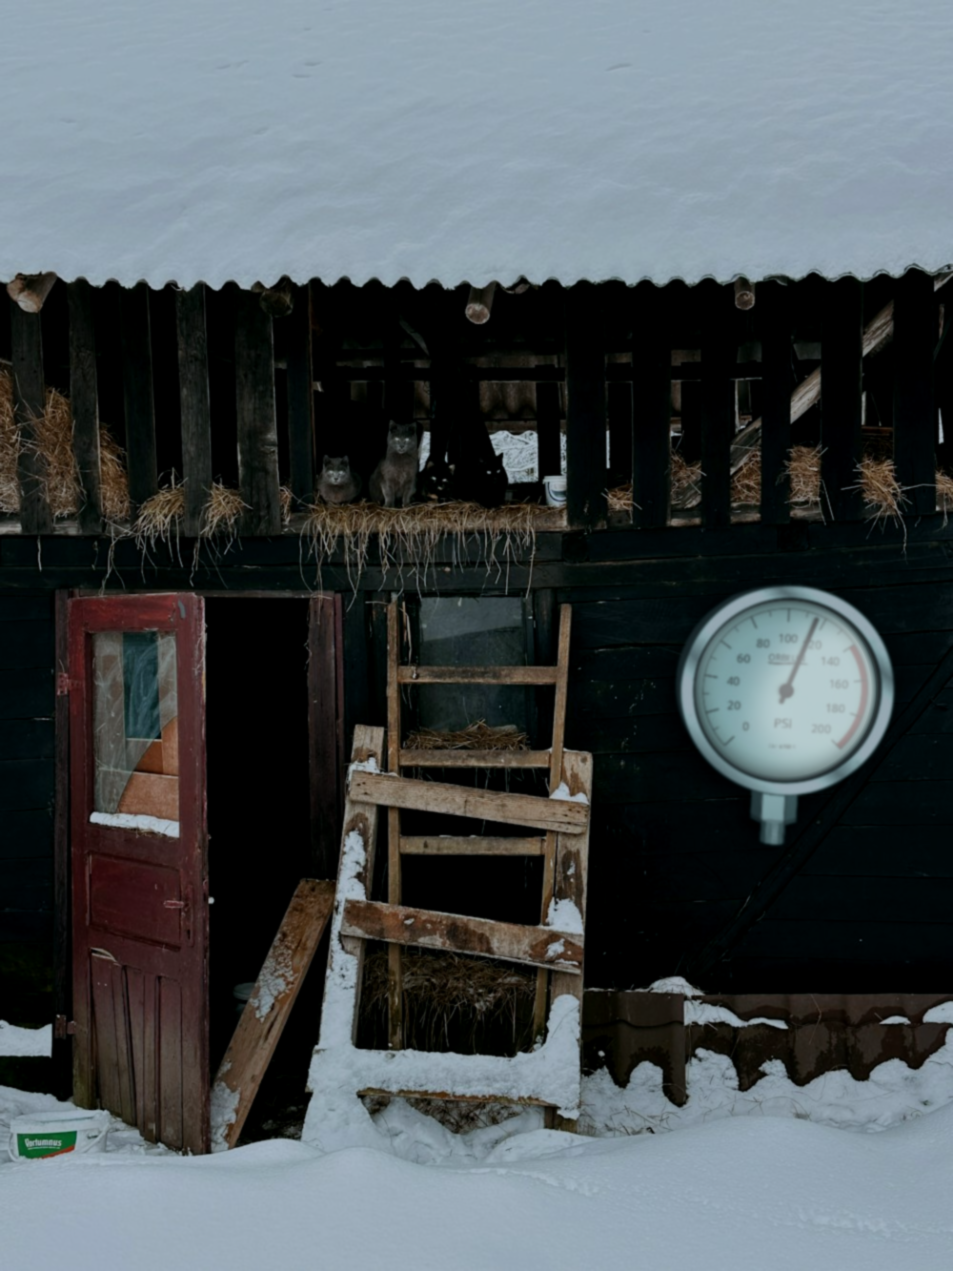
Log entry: {"value": 115, "unit": "psi"}
